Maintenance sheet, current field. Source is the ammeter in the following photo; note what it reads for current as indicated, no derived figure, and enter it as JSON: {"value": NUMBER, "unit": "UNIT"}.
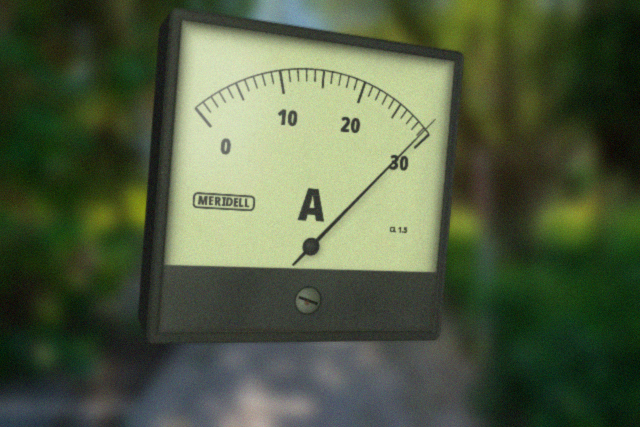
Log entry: {"value": 29, "unit": "A"}
